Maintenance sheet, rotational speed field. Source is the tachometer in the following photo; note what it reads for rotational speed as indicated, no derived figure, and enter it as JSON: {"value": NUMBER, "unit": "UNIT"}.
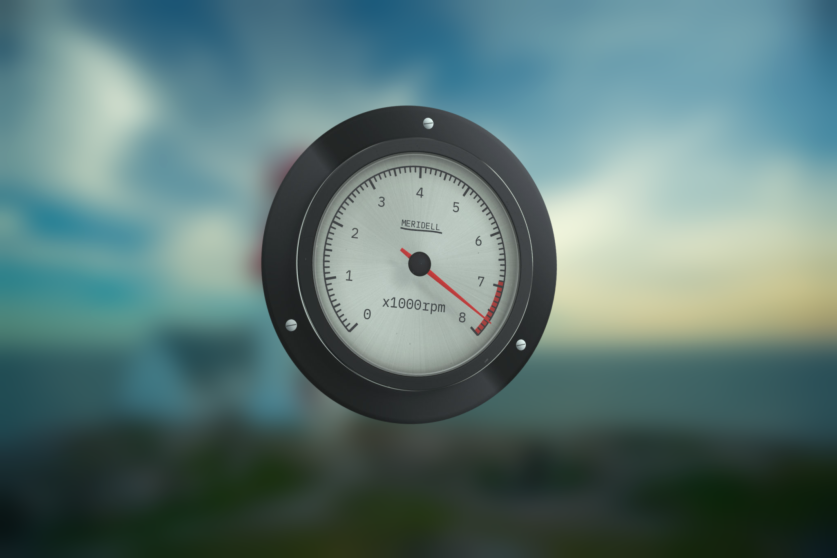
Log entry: {"value": 7700, "unit": "rpm"}
